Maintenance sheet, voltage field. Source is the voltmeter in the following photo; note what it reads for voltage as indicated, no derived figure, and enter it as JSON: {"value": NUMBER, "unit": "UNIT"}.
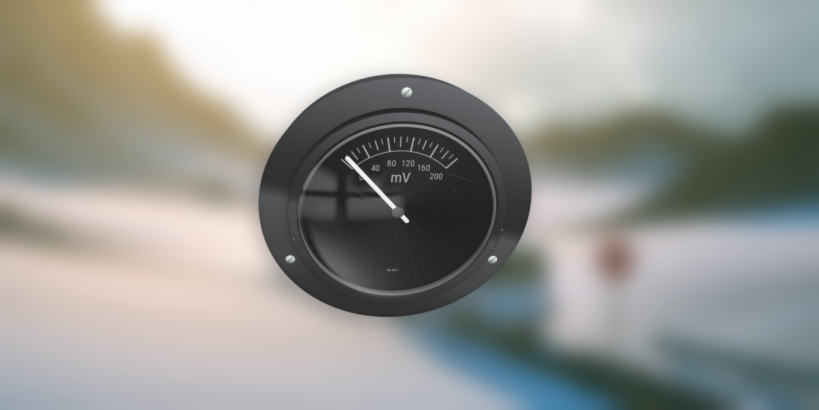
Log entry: {"value": 10, "unit": "mV"}
